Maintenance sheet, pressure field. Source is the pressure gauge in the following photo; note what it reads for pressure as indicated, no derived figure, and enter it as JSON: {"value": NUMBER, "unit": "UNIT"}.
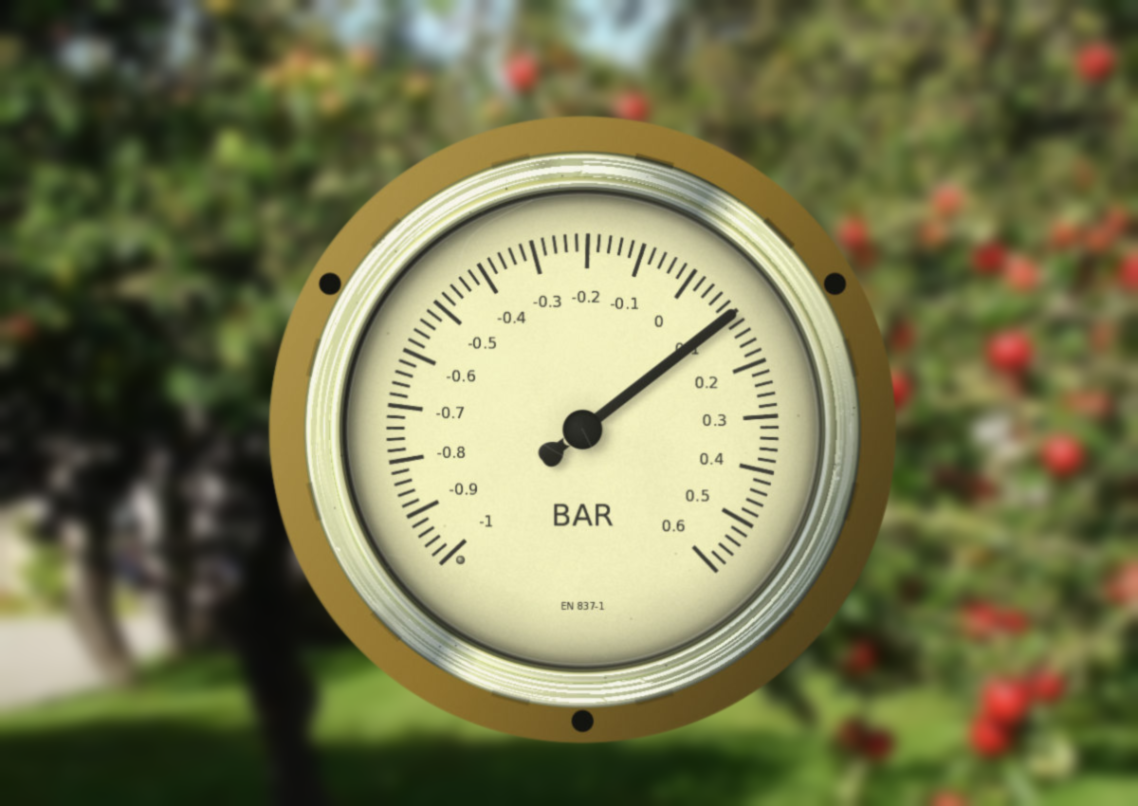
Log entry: {"value": 0.1, "unit": "bar"}
